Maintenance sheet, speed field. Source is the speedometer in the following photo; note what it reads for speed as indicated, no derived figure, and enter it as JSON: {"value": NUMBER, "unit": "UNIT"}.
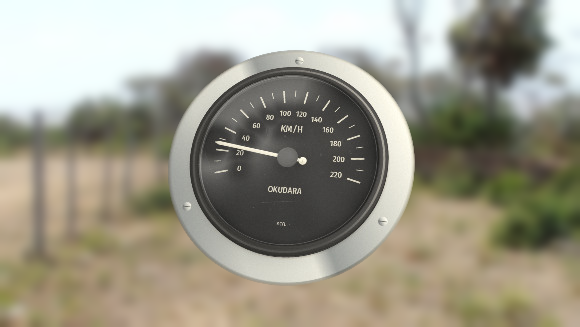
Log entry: {"value": 25, "unit": "km/h"}
